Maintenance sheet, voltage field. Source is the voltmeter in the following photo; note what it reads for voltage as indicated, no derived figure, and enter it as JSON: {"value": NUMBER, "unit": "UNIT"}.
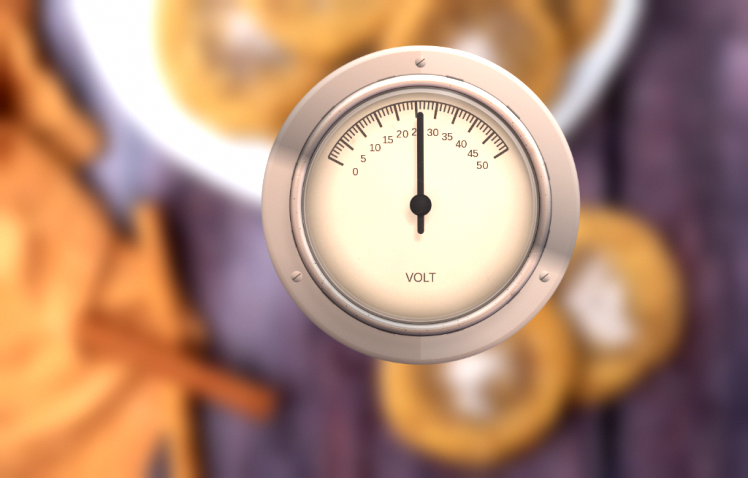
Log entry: {"value": 26, "unit": "V"}
